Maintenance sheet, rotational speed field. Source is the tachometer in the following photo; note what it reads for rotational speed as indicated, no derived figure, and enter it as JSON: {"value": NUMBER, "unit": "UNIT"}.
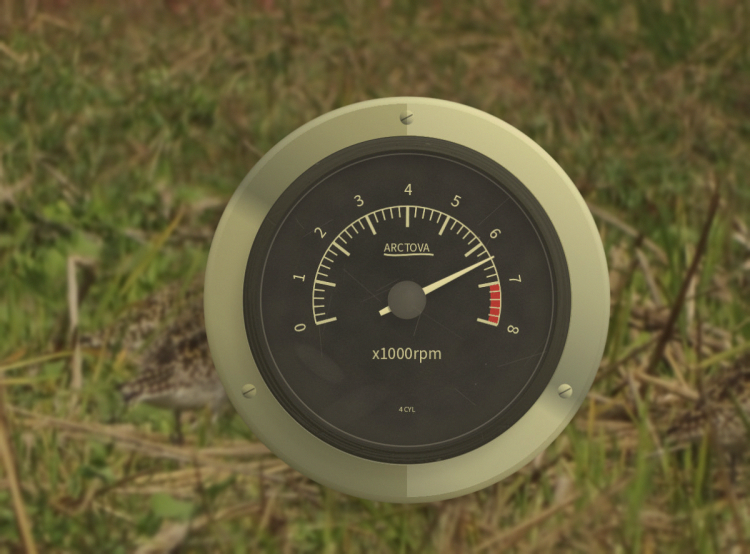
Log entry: {"value": 6400, "unit": "rpm"}
